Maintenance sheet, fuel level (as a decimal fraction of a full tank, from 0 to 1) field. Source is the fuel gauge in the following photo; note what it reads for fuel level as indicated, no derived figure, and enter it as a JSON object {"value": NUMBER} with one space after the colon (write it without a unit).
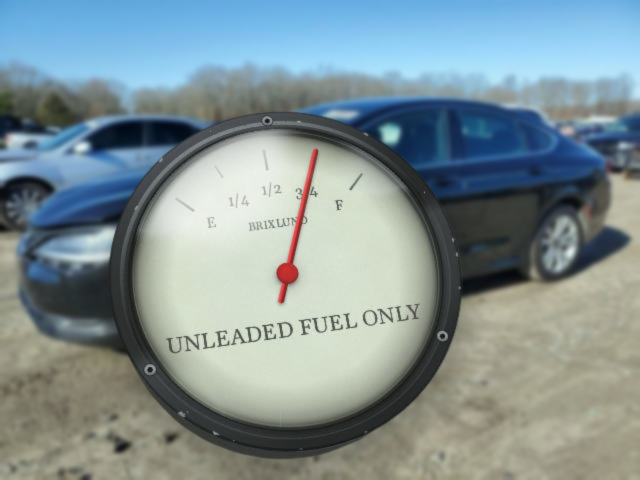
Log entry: {"value": 0.75}
